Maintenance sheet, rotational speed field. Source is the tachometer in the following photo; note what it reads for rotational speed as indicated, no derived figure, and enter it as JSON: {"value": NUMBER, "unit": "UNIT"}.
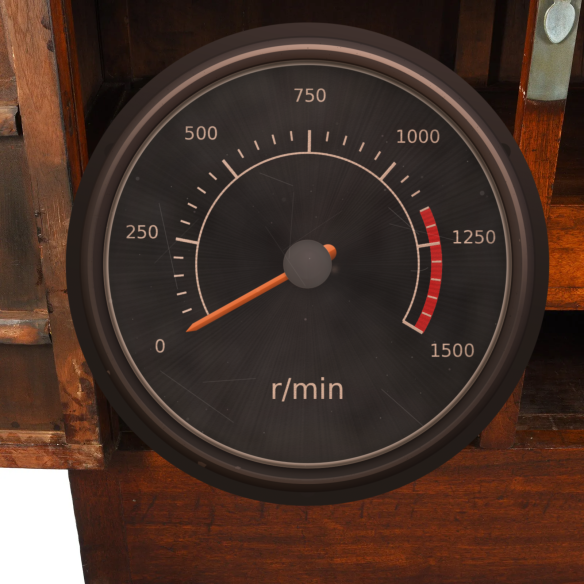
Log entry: {"value": 0, "unit": "rpm"}
